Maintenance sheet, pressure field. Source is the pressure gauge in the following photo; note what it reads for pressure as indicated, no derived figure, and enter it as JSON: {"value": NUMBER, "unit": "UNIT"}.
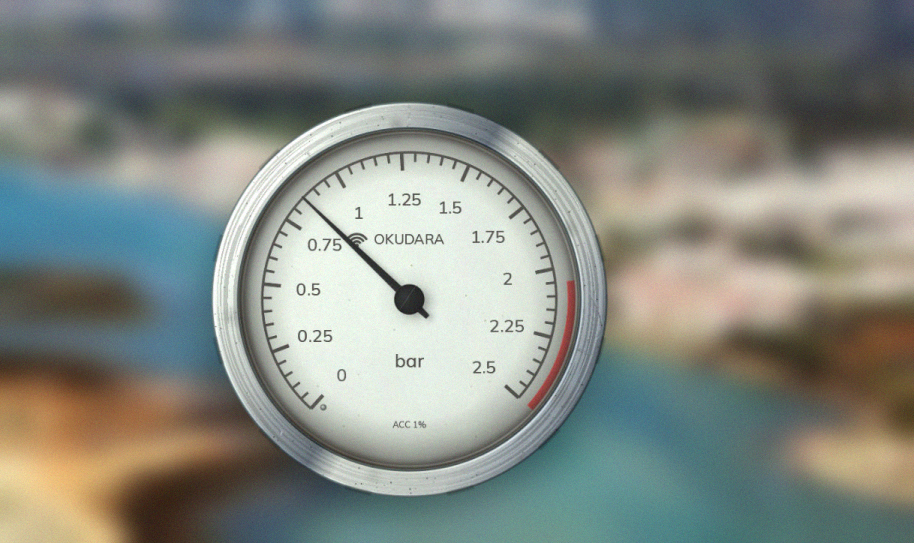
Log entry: {"value": 0.85, "unit": "bar"}
